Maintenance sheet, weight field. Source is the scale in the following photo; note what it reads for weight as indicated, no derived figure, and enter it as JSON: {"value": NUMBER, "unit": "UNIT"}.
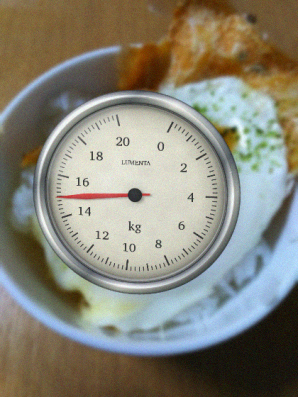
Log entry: {"value": 15, "unit": "kg"}
